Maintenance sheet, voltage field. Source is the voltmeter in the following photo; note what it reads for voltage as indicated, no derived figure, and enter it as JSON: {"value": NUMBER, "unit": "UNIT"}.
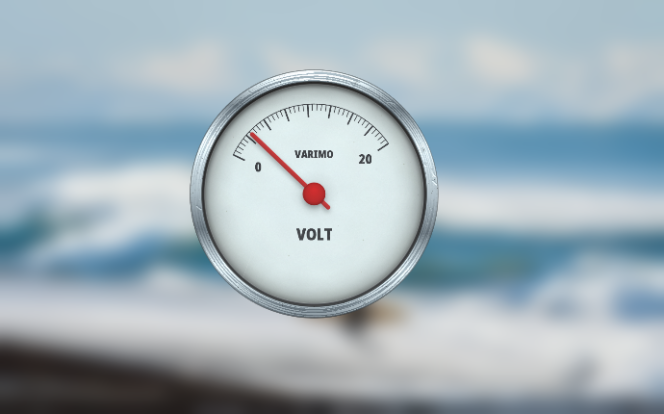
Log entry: {"value": 3, "unit": "V"}
